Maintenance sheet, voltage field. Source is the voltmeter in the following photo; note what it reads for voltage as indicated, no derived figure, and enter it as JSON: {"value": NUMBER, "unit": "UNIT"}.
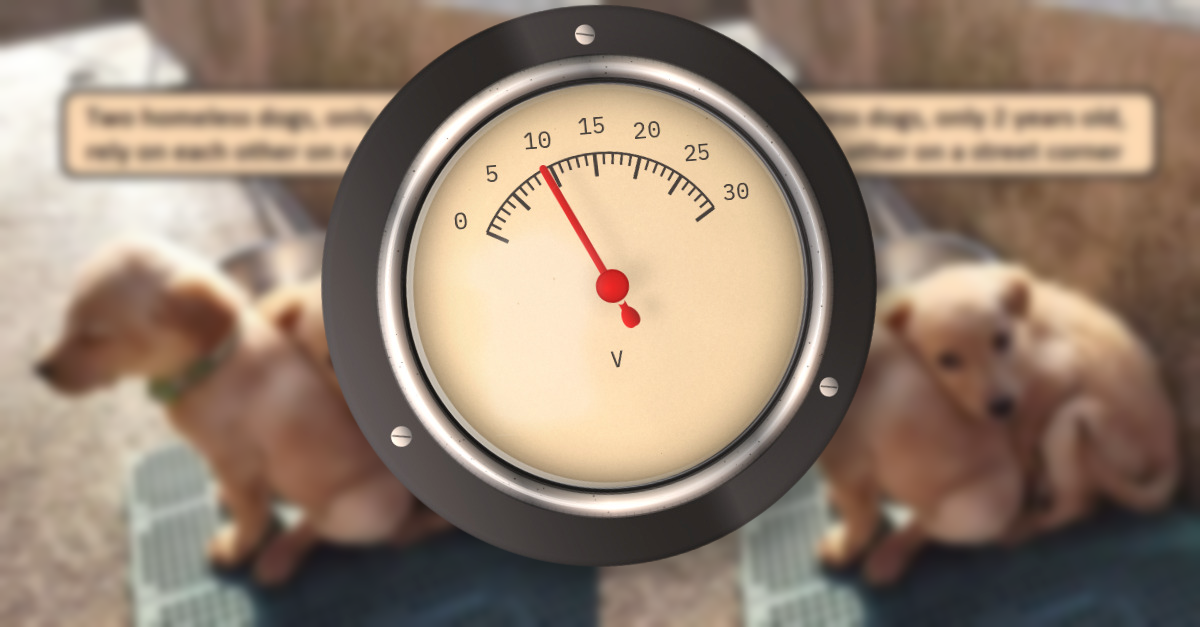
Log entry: {"value": 9, "unit": "V"}
